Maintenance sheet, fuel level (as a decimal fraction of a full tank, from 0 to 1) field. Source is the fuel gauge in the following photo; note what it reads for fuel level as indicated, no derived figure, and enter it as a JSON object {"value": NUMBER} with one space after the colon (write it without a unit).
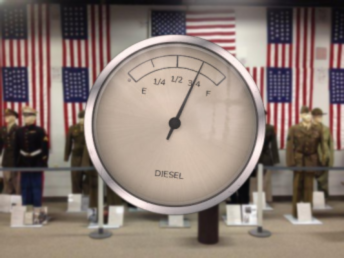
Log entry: {"value": 0.75}
